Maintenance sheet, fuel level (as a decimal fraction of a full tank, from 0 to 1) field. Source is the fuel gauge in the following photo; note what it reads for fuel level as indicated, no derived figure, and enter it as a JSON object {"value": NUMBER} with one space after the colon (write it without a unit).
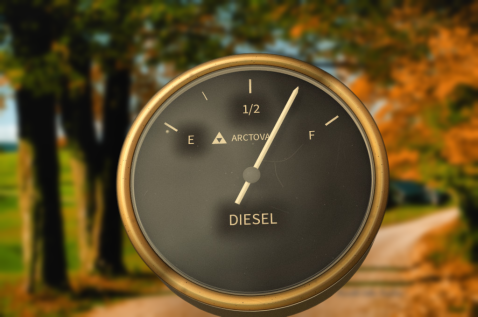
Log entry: {"value": 0.75}
